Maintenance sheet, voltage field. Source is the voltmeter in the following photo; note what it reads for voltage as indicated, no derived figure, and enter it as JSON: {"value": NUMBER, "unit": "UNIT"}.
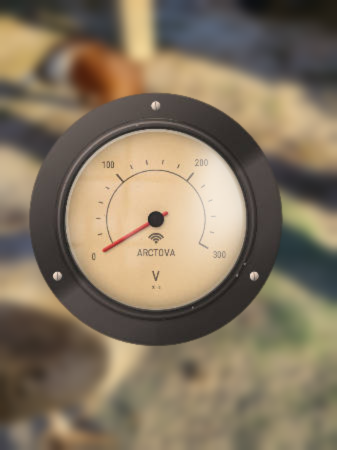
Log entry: {"value": 0, "unit": "V"}
